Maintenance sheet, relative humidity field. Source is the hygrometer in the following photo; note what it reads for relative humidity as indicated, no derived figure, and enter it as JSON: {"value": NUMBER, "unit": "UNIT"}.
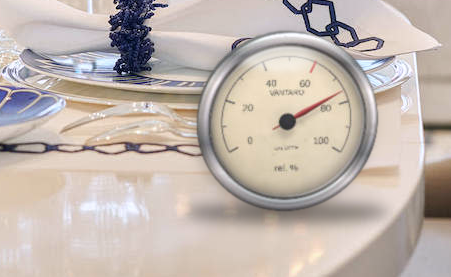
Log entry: {"value": 75, "unit": "%"}
